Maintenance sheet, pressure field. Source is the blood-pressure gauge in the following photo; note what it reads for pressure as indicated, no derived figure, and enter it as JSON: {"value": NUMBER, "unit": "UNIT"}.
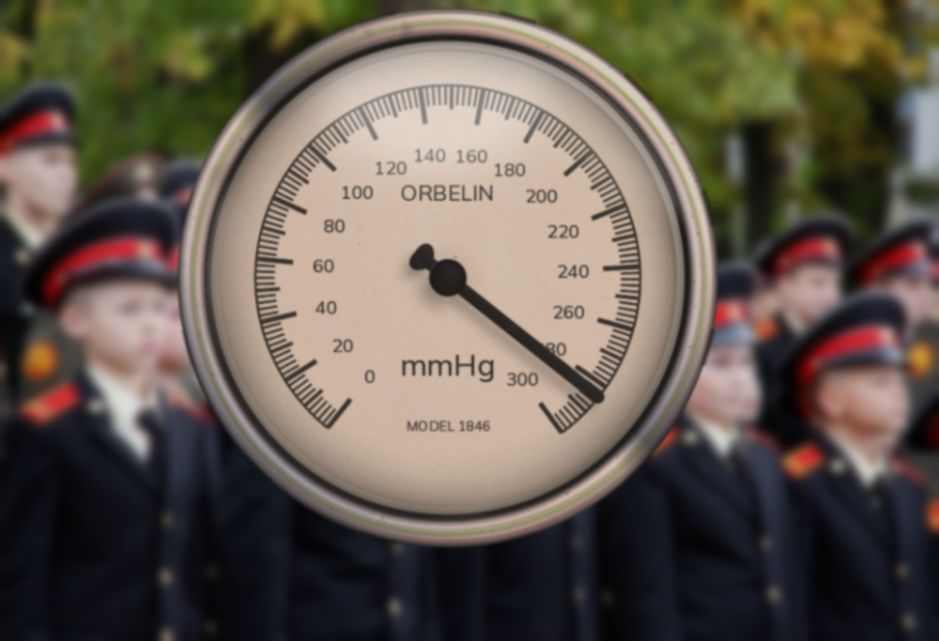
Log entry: {"value": 284, "unit": "mmHg"}
